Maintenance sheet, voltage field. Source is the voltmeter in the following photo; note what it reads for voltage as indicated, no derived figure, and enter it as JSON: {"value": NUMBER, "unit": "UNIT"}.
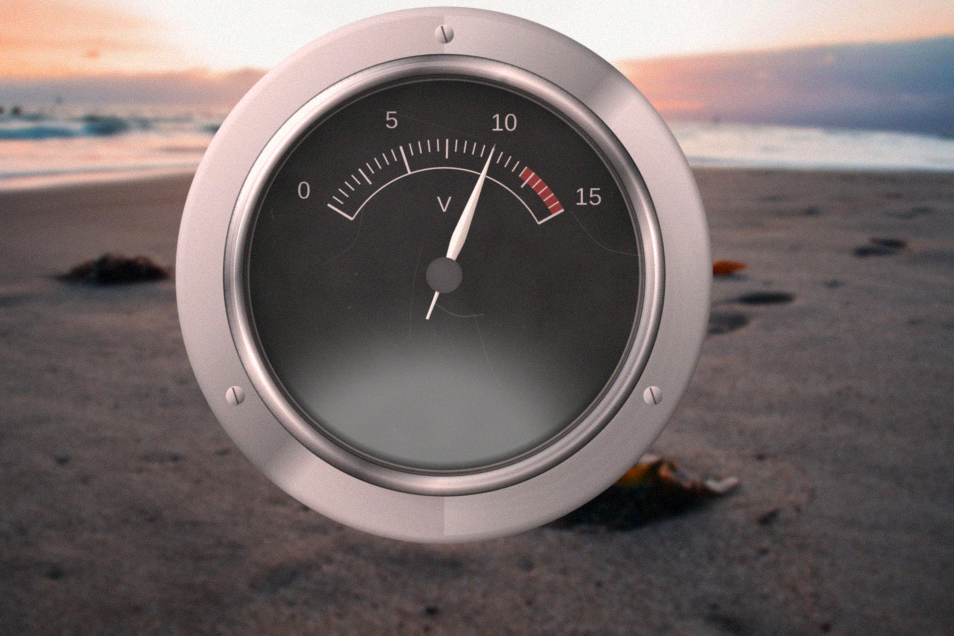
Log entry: {"value": 10, "unit": "V"}
